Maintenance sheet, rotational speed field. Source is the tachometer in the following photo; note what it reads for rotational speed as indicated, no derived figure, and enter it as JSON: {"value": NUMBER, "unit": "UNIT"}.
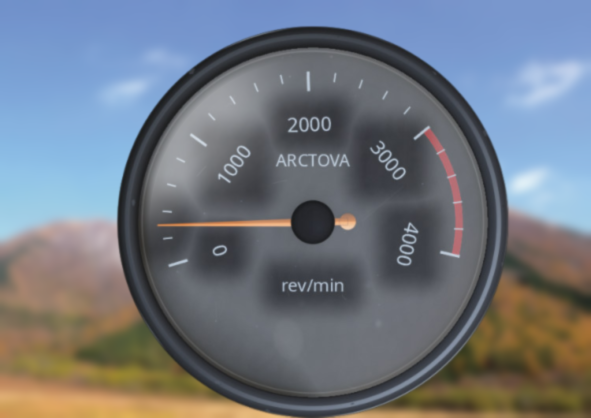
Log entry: {"value": 300, "unit": "rpm"}
